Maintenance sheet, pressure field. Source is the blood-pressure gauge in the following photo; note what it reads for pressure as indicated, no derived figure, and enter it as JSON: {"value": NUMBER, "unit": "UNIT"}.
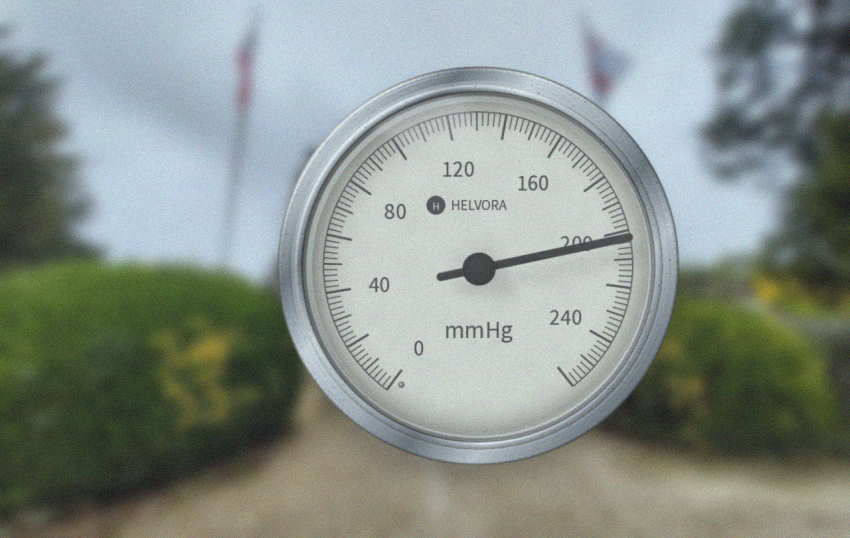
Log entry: {"value": 202, "unit": "mmHg"}
